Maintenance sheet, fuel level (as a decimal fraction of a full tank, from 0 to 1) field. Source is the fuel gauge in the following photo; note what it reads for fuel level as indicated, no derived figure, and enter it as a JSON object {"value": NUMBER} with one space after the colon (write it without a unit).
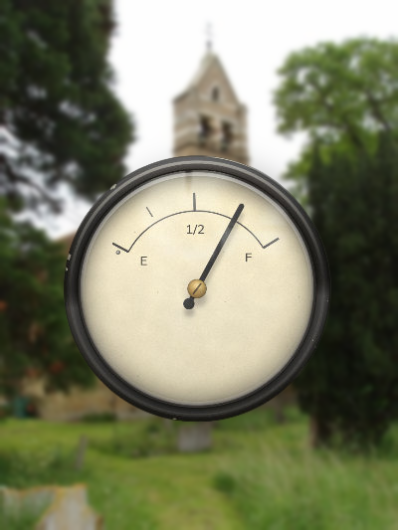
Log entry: {"value": 0.75}
